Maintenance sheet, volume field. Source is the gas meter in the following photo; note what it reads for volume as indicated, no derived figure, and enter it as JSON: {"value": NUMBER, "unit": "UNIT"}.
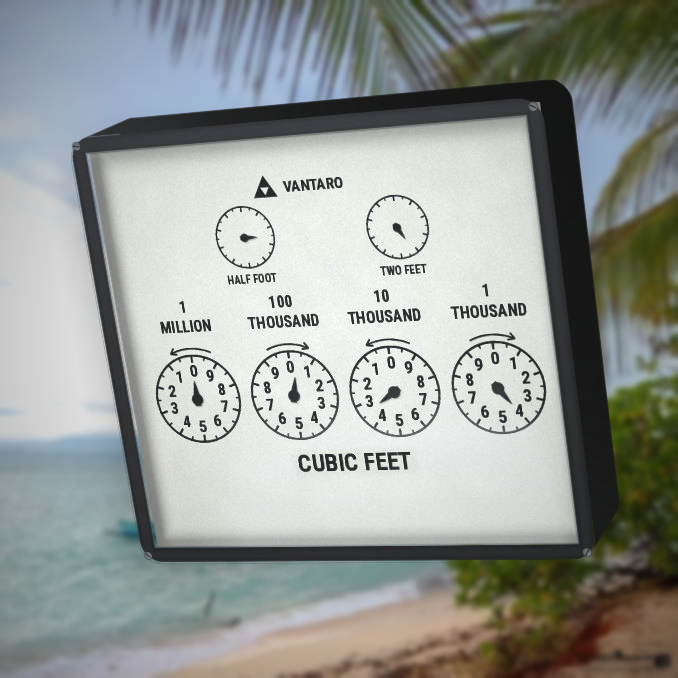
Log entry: {"value": 3400, "unit": "ft³"}
